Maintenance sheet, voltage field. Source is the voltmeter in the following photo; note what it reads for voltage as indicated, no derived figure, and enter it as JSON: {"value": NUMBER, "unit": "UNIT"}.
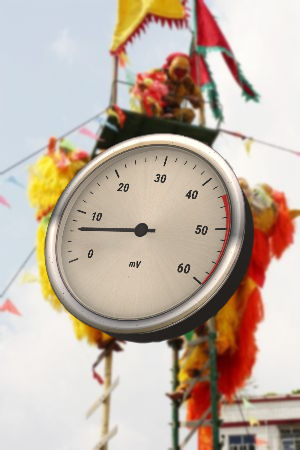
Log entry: {"value": 6, "unit": "mV"}
